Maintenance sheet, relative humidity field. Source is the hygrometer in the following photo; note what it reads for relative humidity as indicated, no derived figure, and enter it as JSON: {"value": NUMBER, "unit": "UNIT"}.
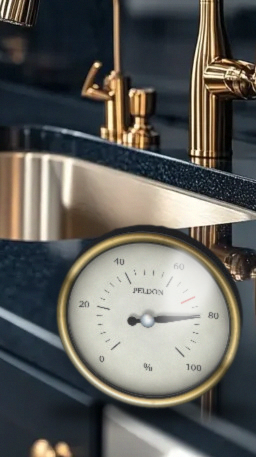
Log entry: {"value": 80, "unit": "%"}
